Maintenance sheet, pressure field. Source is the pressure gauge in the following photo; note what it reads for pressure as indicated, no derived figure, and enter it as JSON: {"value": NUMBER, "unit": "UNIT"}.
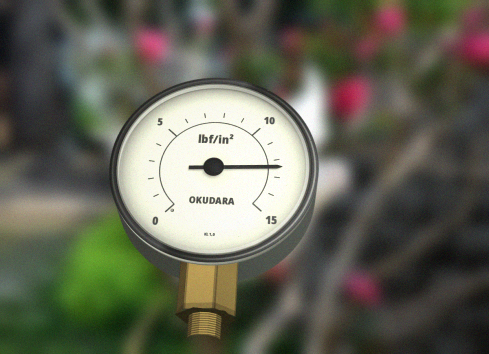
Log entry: {"value": 12.5, "unit": "psi"}
